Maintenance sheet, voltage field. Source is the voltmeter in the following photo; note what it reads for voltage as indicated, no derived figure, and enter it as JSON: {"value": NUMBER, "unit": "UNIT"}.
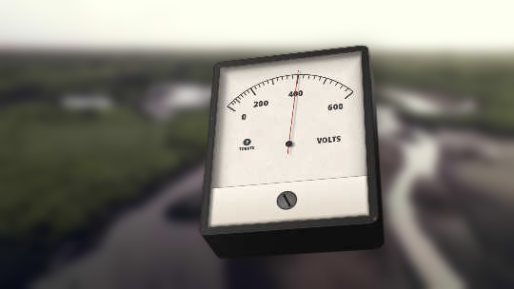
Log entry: {"value": 400, "unit": "V"}
